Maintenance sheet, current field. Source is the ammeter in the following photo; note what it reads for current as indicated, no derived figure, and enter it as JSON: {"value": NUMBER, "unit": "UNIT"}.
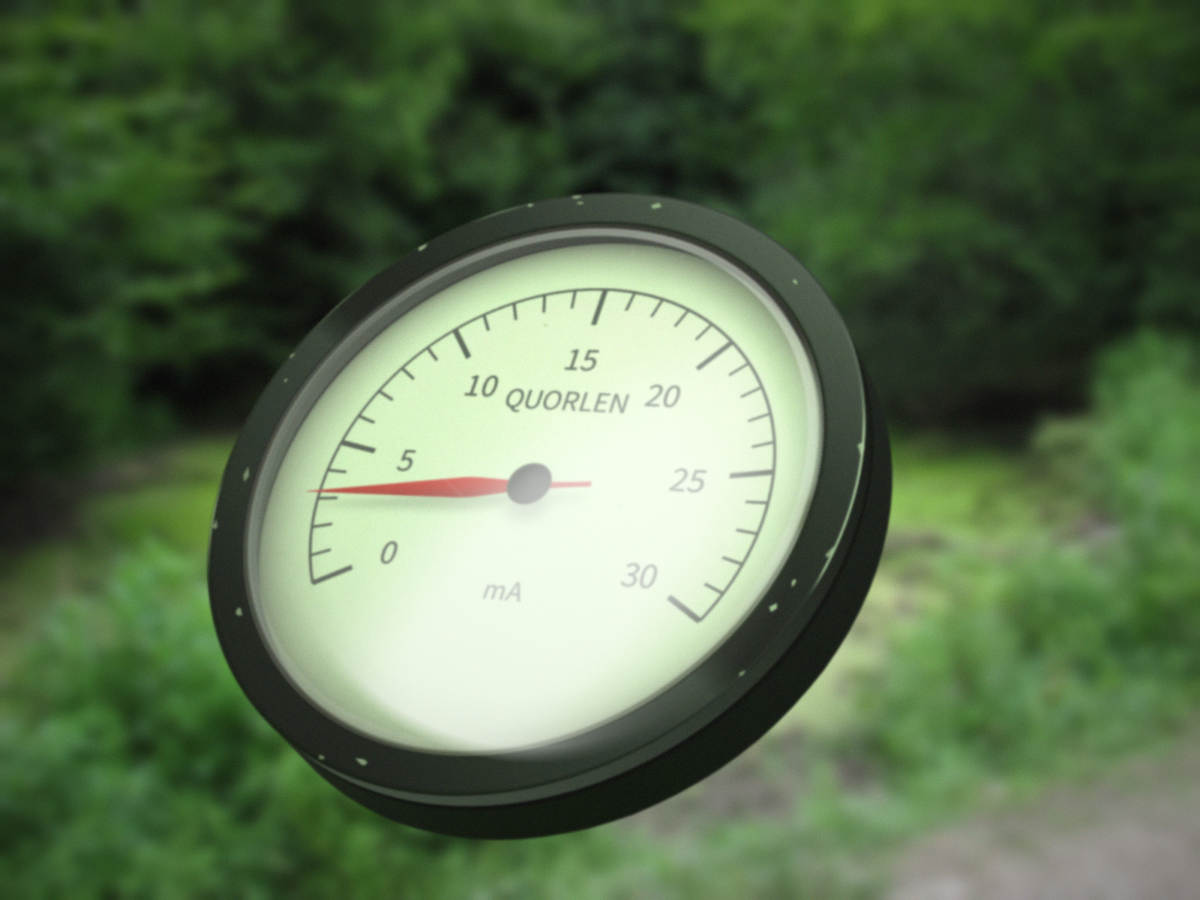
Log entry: {"value": 3, "unit": "mA"}
